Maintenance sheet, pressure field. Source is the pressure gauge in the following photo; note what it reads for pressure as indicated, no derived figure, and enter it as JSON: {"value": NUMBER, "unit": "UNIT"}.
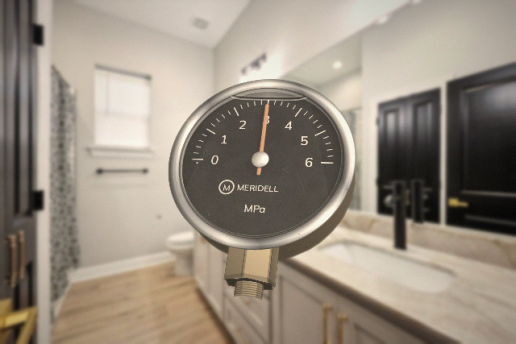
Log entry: {"value": 3, "unit": "MPa"}
